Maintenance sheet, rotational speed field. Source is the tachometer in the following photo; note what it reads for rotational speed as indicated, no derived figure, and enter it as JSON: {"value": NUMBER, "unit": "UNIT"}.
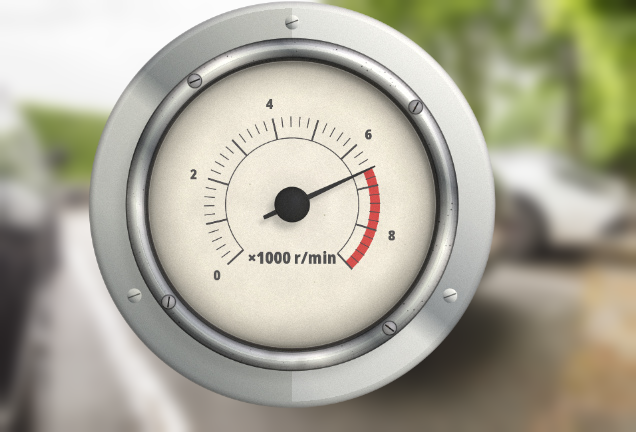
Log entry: {"value": 6600, "unit": "rpm"}
